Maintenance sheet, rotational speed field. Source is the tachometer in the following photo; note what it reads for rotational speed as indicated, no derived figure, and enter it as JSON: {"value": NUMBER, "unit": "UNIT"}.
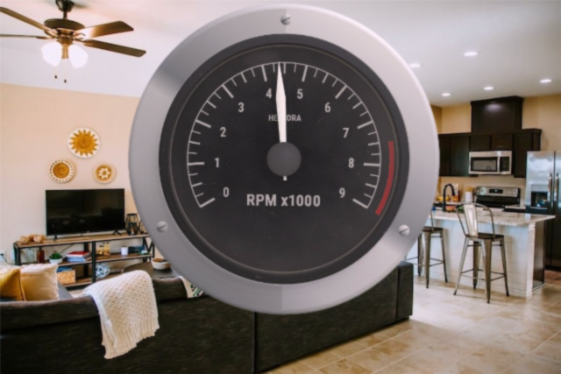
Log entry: {"value": 4375, "unit": "rpm"}
